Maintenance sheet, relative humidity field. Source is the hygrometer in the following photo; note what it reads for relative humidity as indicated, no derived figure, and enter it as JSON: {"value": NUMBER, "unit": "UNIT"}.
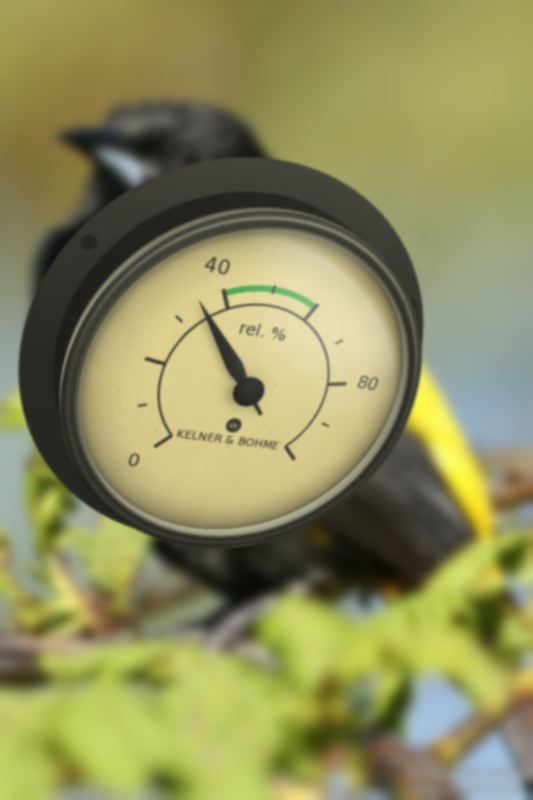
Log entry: {"value": 35, "unit": "%"}
